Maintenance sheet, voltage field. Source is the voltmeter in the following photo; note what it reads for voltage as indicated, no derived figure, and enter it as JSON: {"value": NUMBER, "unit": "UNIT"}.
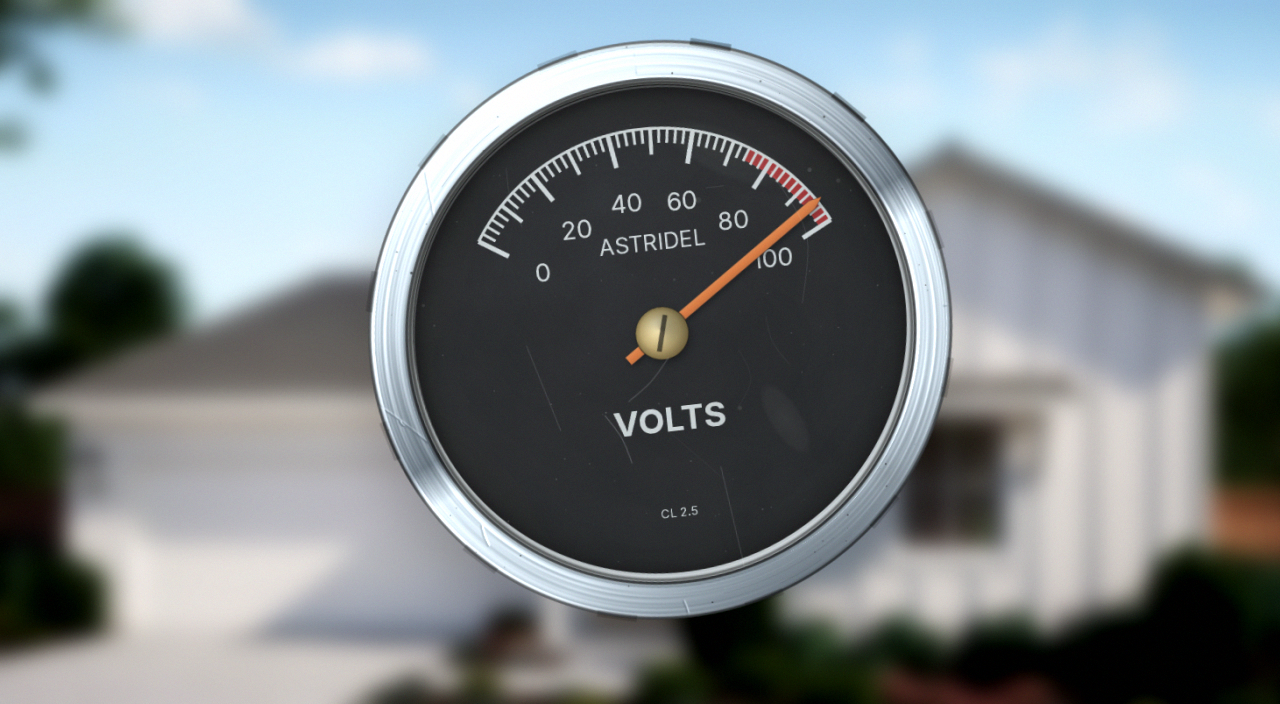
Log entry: {"value": 94, "unit": "V"}
